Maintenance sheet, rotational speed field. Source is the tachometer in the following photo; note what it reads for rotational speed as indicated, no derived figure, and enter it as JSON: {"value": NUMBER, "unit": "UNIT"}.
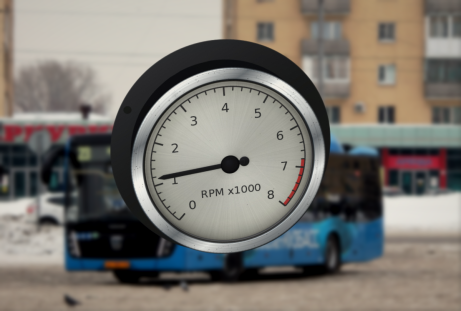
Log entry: {"value": 1200, "unit": "rpm"}
